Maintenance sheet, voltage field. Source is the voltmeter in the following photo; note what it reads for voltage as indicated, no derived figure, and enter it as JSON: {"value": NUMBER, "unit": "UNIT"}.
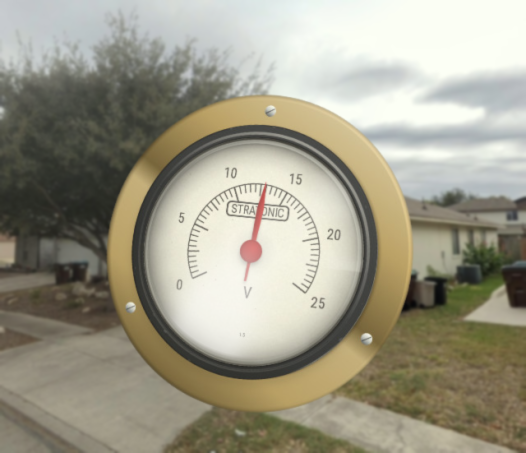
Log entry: {"value": 13, "unit": "V"}
